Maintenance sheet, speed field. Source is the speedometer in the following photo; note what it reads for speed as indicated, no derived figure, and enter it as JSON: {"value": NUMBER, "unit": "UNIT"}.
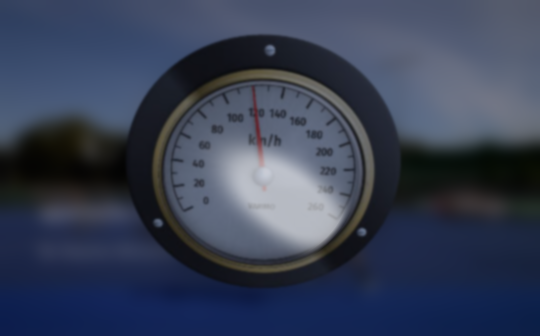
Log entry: {"value": 120, "unit": "km/h"}
